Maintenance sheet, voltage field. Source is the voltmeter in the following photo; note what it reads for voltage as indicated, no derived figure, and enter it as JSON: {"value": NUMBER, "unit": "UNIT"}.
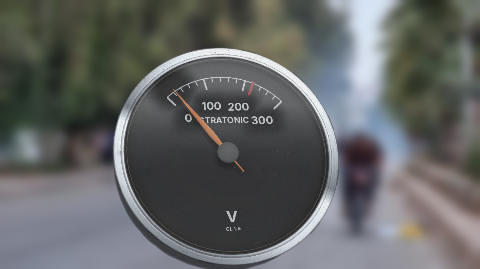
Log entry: {"value": 20, "unit": "V"}
